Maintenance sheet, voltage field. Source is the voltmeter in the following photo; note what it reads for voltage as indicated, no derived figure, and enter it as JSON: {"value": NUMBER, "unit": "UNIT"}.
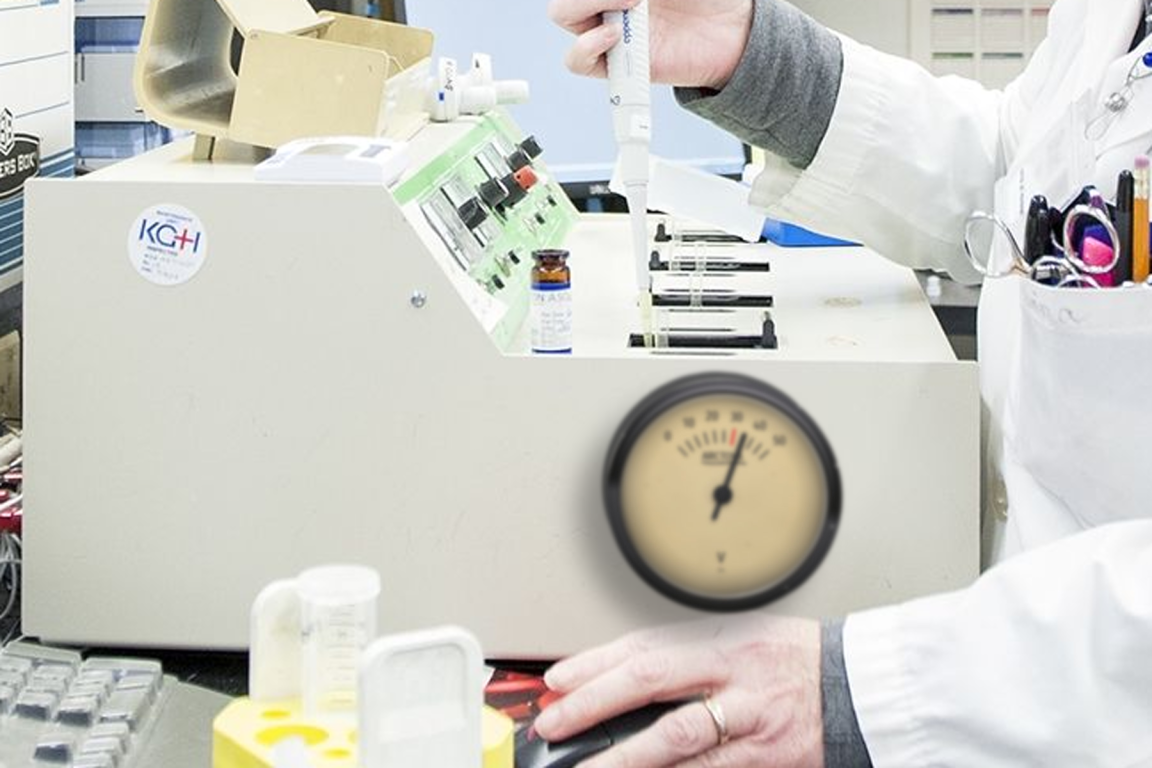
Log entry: {"value": 35, "unit": "V"}
